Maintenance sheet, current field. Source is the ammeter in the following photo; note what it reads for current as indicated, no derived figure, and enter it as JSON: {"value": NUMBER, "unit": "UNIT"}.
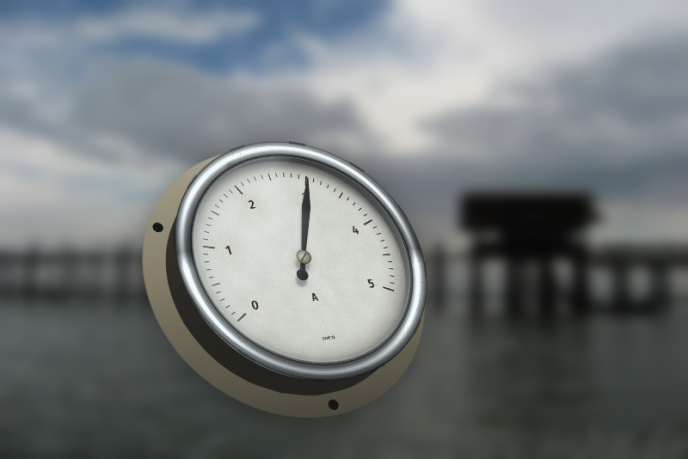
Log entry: {"value": 3, "unit": "A"}
